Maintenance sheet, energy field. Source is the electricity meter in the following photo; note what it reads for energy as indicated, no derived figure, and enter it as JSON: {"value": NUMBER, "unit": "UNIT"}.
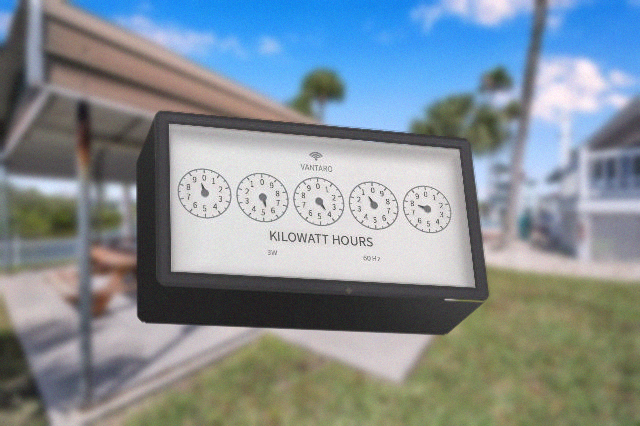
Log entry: {"value": 95408, "unit": "kWh"}
